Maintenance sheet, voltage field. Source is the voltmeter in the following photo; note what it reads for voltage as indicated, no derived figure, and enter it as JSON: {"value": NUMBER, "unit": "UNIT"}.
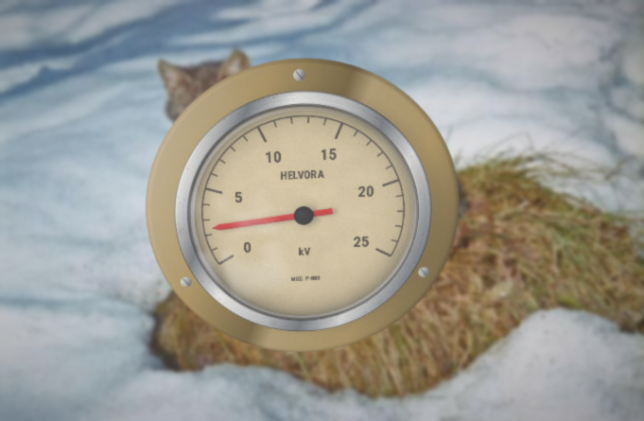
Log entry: {"value": 2.5, "unit": "kV"}
